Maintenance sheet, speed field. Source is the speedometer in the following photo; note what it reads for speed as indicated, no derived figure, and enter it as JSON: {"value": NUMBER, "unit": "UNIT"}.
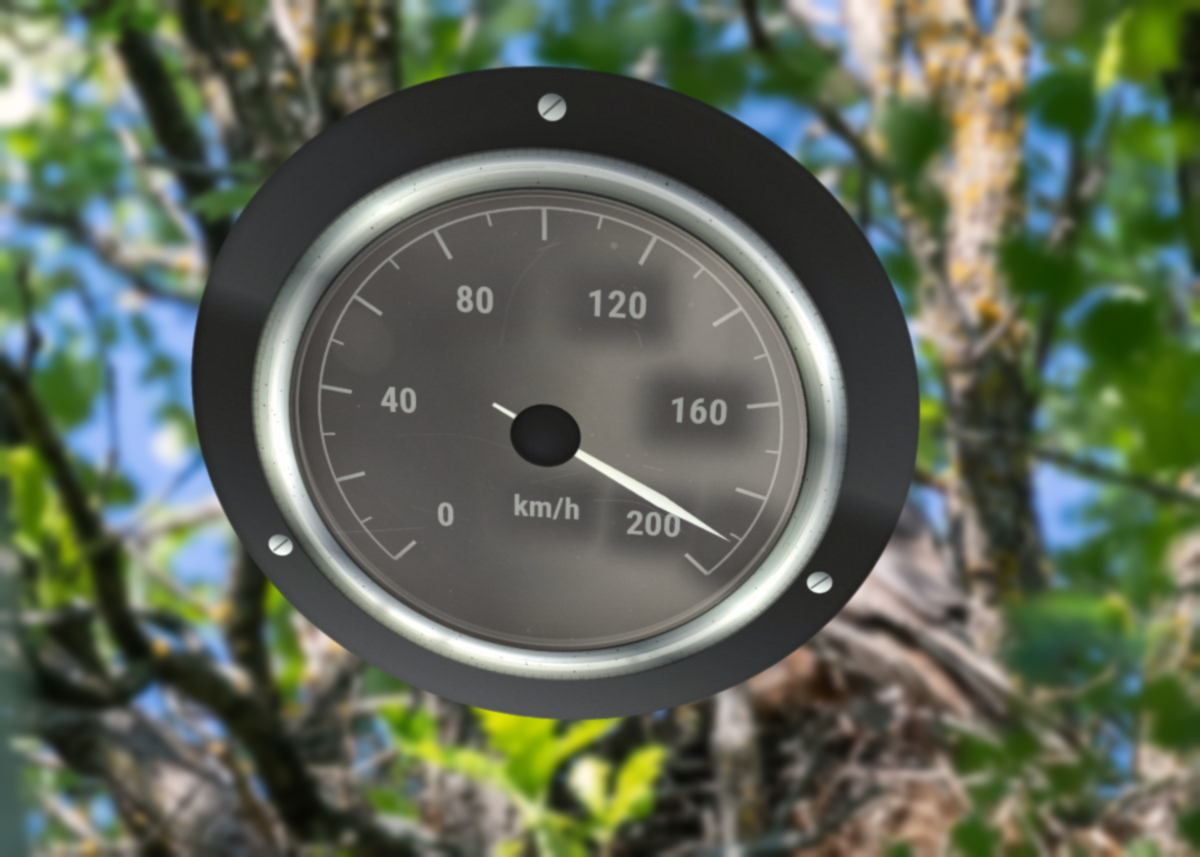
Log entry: {"value": 190, "unit": "km/h"}
